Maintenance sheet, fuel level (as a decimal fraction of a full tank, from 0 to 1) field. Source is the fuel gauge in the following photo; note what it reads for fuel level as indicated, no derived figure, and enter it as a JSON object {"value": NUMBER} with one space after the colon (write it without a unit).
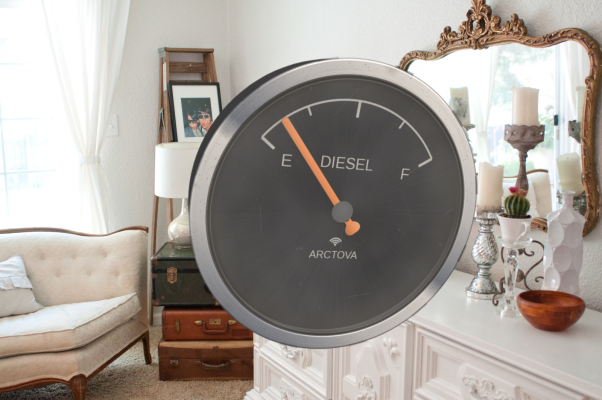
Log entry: {"value": 0.125}
